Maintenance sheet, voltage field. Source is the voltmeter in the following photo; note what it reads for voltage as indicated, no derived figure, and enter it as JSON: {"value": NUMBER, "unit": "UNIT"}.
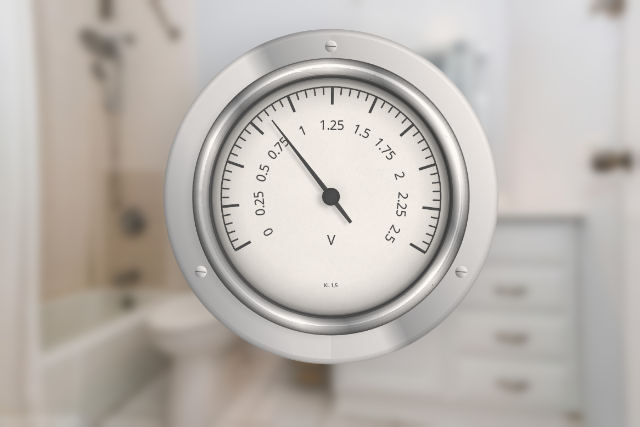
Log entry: {"value": 0.85, "unit": "V"}
